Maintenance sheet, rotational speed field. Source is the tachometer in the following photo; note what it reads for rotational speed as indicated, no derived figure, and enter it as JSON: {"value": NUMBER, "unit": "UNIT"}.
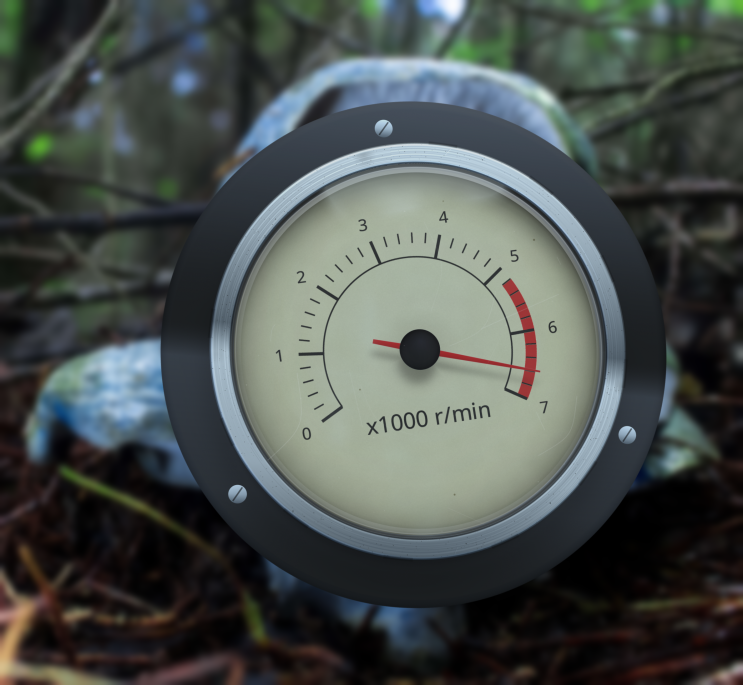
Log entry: {"value": 6600, "unit": "rpm"}
